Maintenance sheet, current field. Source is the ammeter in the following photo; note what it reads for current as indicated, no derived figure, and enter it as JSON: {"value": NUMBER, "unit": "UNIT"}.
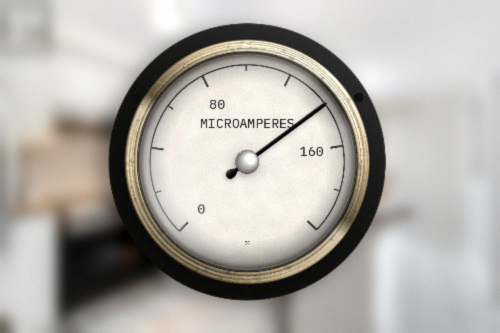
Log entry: {"value": 140, "unit": "µA"}
